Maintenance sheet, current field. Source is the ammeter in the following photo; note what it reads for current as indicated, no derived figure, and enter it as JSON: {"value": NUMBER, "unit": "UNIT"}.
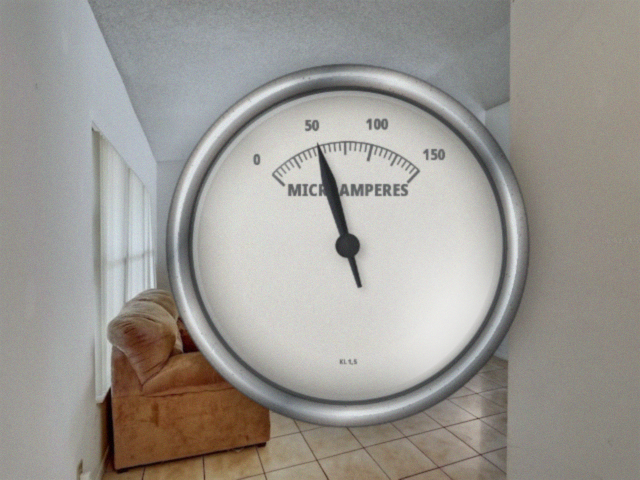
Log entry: {"value": 50, "unit": "µA"}
